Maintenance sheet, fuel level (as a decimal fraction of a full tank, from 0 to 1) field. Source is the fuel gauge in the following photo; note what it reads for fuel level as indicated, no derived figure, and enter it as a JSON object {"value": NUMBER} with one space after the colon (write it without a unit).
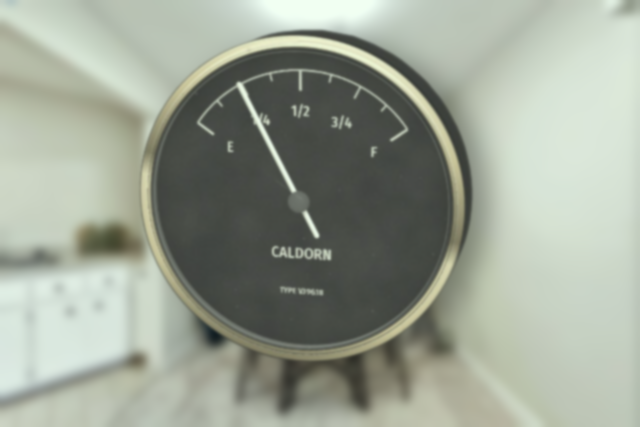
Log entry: {"value": 0.25}
